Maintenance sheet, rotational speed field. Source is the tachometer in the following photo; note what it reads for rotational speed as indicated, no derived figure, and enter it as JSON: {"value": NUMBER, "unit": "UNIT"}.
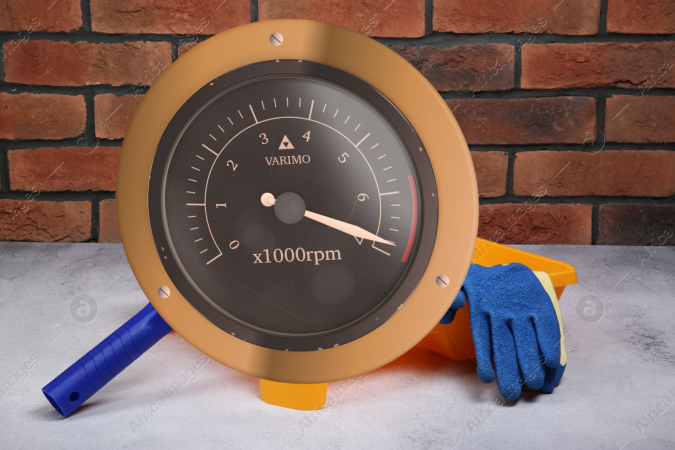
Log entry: {"value": 6800, "unit": "rpm"}
